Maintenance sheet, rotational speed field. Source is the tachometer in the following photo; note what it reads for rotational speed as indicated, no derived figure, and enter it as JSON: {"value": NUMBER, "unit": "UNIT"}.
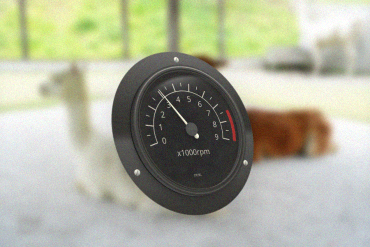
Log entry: {"value": 3000, "unit": "rpm"}
